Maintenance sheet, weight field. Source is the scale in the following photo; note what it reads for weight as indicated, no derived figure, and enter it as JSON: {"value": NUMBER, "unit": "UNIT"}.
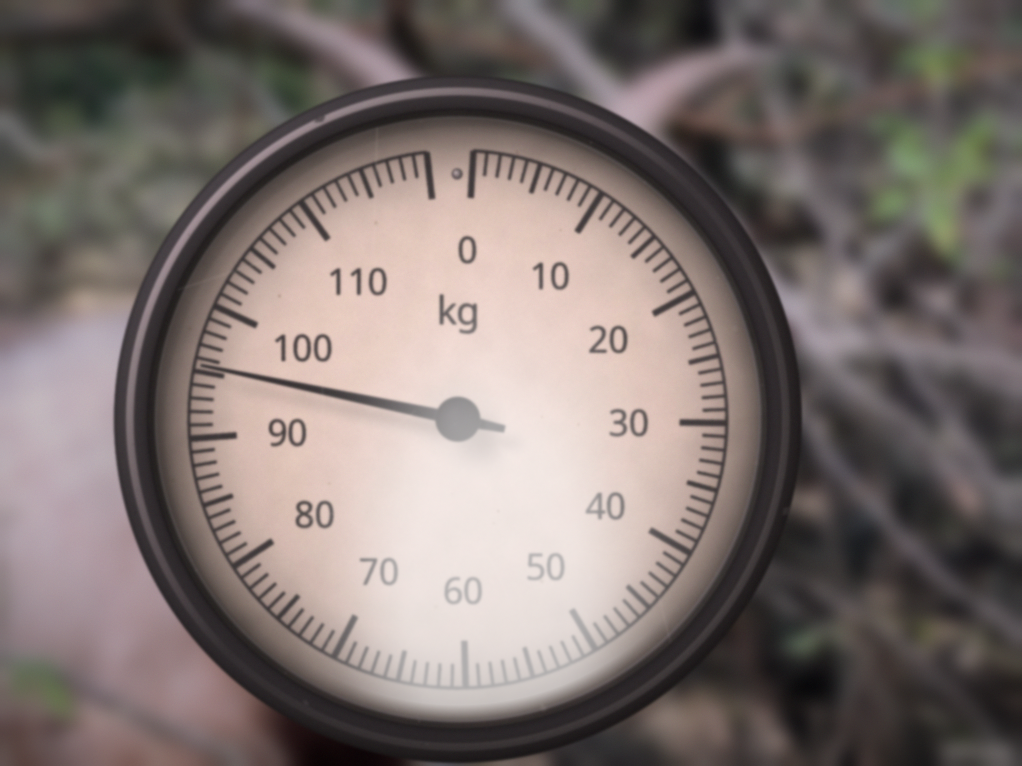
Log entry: {"value": 95.5, "unit": "kg"}
